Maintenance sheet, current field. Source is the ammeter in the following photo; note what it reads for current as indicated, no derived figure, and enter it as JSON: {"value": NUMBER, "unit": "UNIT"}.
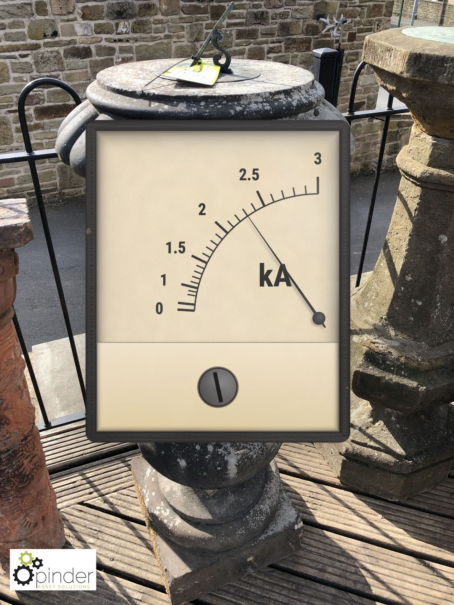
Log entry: {"value": 2.3, "unit": "kA"}
